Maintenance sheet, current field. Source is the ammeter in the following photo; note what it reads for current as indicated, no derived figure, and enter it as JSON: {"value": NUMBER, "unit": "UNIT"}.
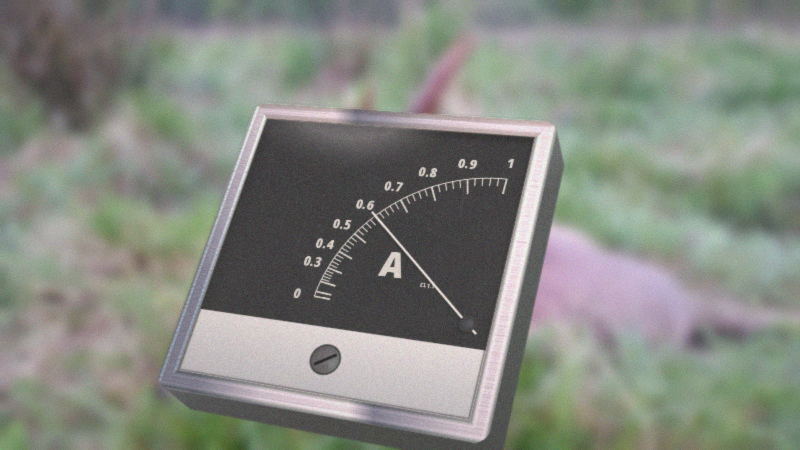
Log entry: {"value": 0.6, "unit": "A"}
